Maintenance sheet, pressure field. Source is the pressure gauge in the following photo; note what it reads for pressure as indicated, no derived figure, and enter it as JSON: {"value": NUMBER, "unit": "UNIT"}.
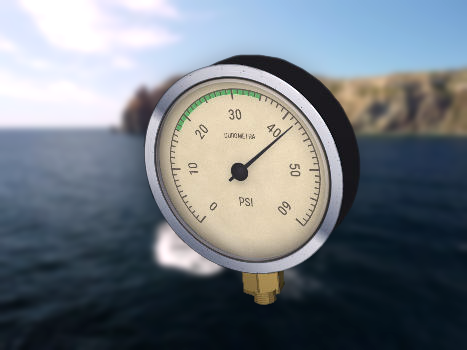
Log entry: {"value": 42, "unit": "psi"}
